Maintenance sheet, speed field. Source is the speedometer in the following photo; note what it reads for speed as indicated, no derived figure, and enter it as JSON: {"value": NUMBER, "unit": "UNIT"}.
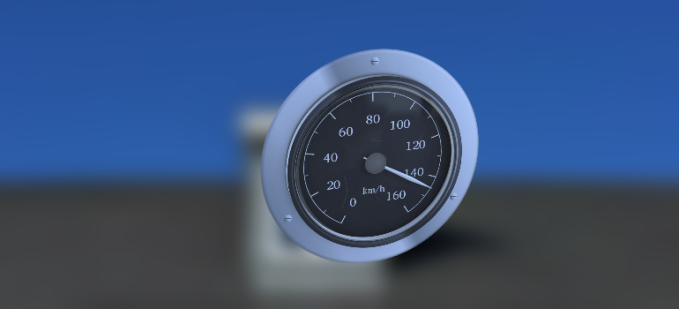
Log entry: {"value": 145, "unit": "km/h"}
